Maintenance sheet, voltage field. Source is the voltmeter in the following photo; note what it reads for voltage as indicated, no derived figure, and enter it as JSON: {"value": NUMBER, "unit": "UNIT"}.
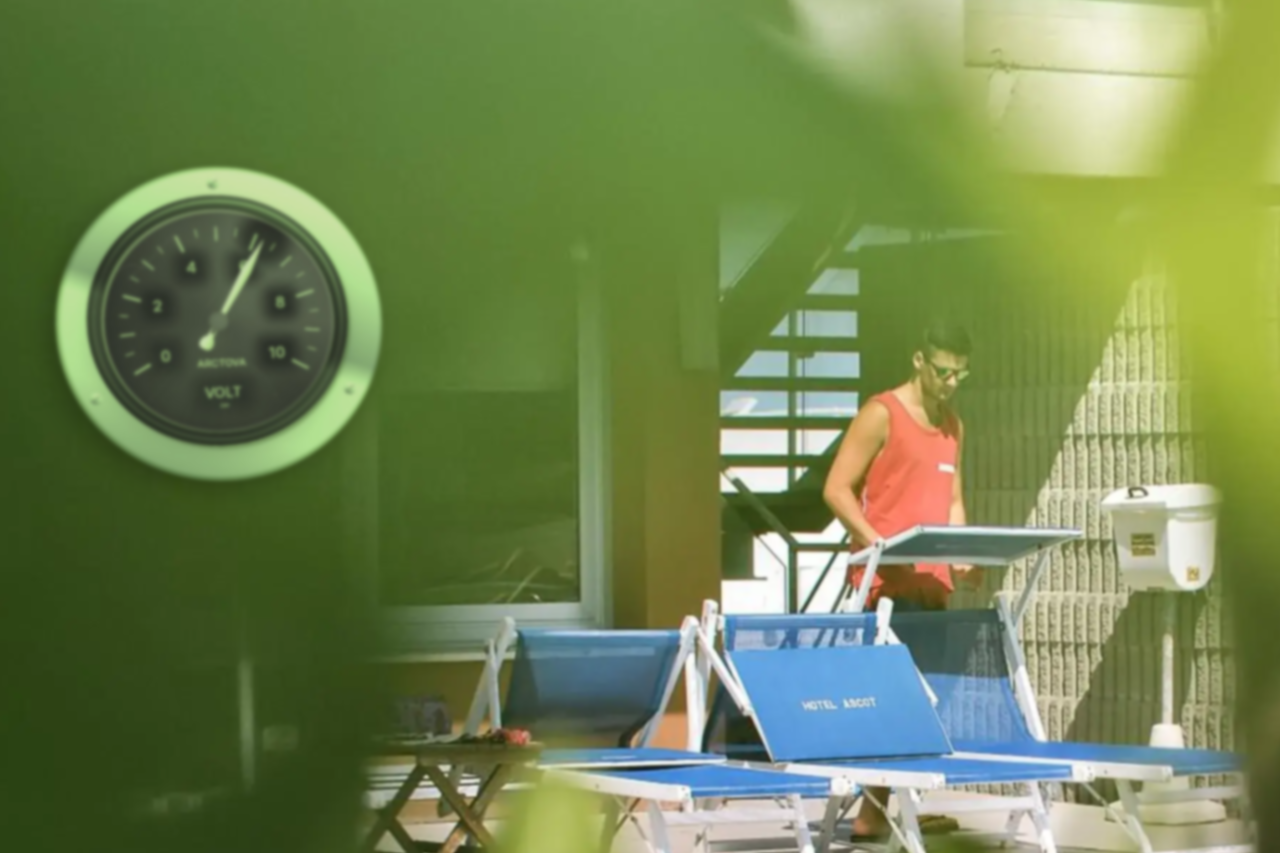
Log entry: {"value": 6.25, "unit": "V"}
